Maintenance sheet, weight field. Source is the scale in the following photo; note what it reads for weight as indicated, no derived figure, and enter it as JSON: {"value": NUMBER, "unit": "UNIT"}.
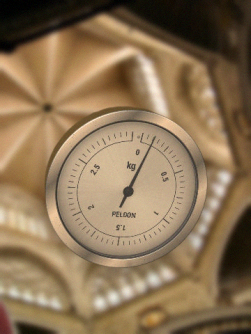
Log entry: {"value": 0.1, "unit": "kg"}
